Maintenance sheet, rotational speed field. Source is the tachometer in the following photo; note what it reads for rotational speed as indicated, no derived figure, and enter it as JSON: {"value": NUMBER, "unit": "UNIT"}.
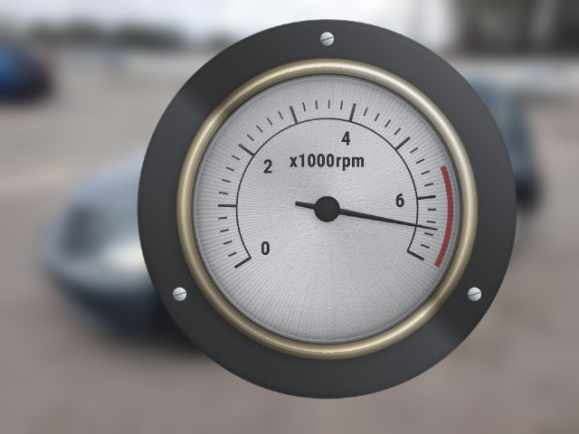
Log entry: {"value": 6500, "unit": "rpm"}
